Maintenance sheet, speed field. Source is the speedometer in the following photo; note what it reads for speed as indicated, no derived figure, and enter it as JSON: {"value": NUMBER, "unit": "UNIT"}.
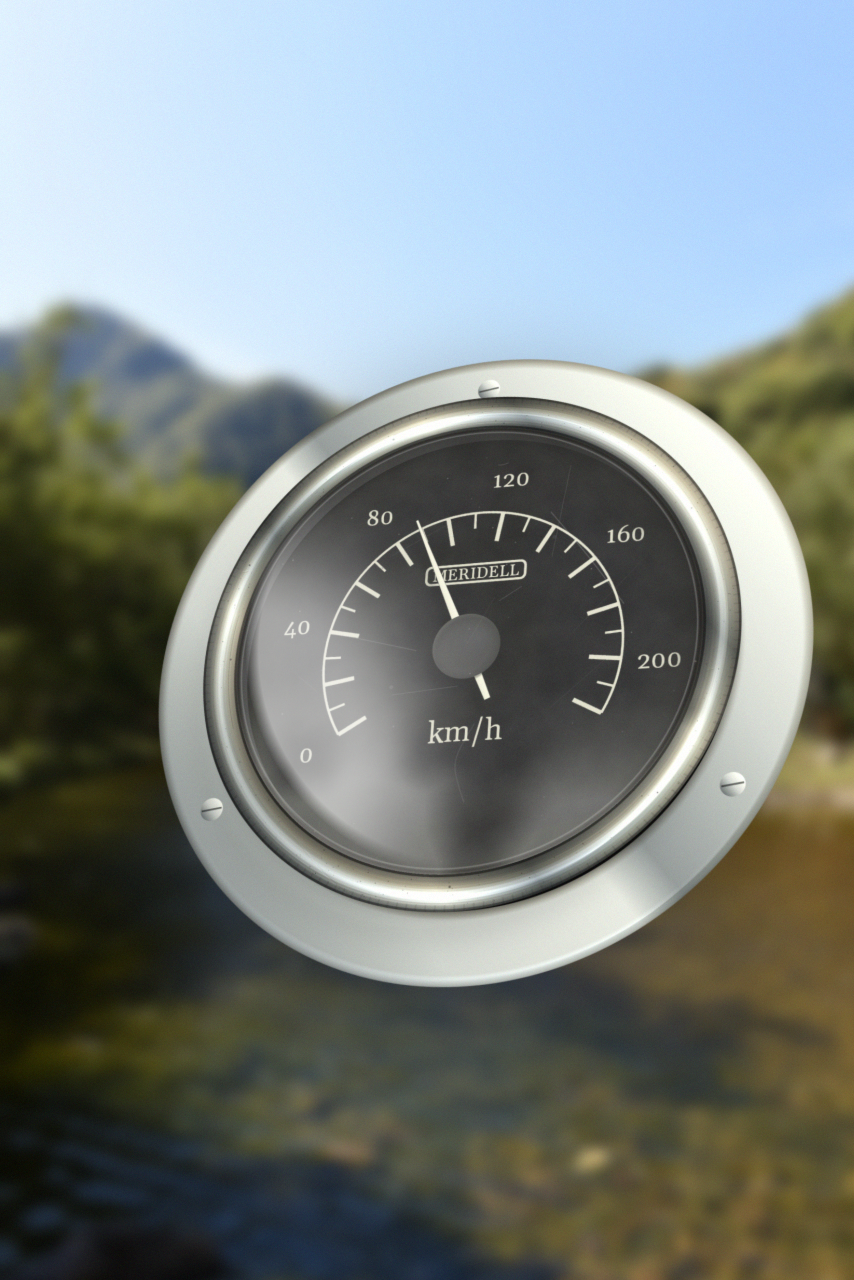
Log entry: {"value": 90, "unit": "km/h"}
